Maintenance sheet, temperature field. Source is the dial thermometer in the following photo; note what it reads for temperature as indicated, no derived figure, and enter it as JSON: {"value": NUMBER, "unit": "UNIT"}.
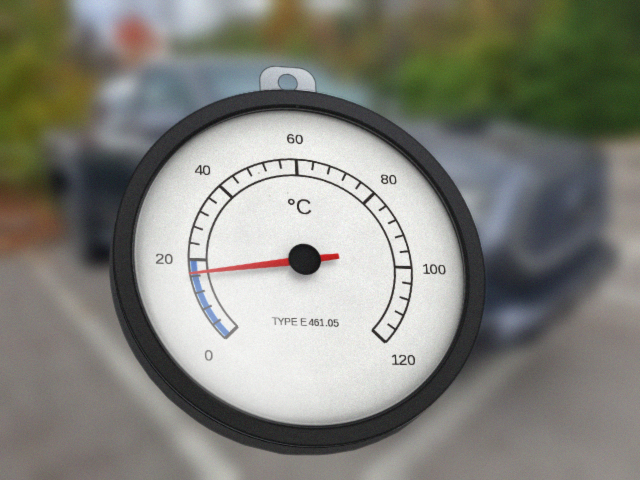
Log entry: {"value": 16, "unit": "°C"}
